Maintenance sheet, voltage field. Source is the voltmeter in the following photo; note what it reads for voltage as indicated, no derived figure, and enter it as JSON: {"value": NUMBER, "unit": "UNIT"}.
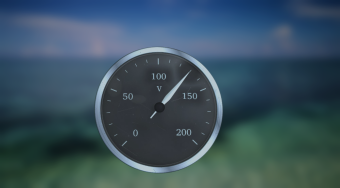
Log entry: {"value": 130, "unit": "V"}
